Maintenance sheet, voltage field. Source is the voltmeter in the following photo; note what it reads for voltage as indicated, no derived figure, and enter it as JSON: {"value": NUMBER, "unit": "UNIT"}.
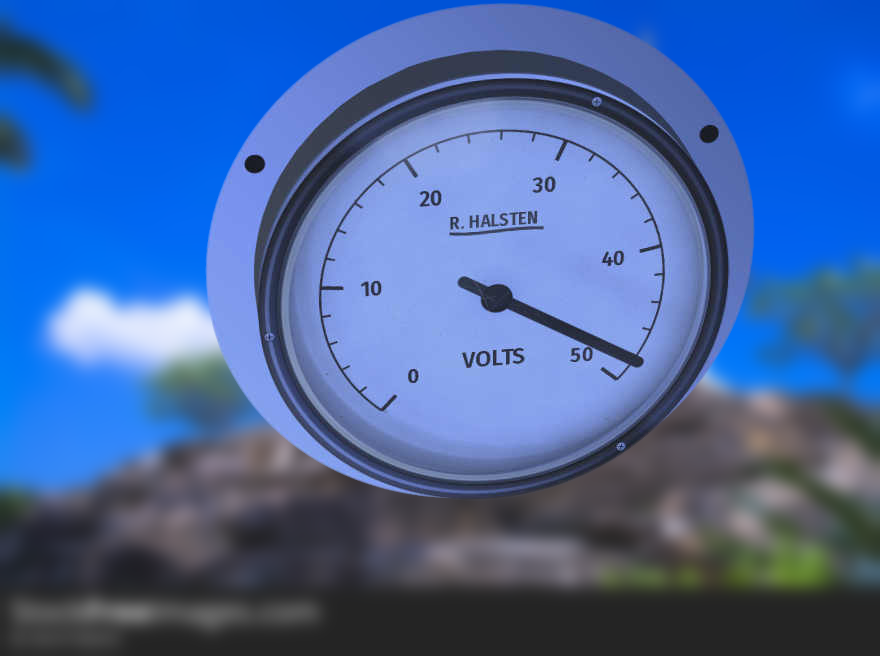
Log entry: {"value": 48, "unit": "V"}
